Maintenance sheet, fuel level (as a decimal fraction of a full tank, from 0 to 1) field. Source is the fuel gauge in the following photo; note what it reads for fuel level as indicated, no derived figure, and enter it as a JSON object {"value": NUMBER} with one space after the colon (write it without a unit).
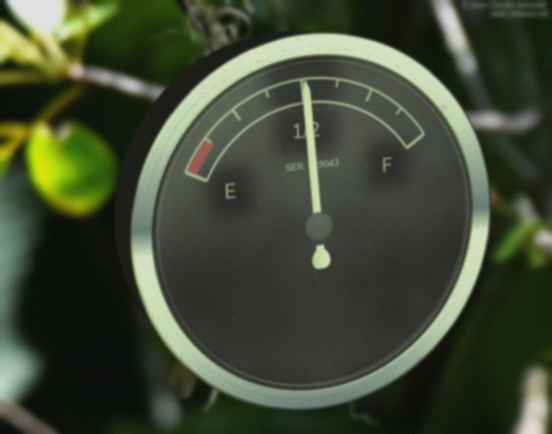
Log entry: {"value": 0.5}
